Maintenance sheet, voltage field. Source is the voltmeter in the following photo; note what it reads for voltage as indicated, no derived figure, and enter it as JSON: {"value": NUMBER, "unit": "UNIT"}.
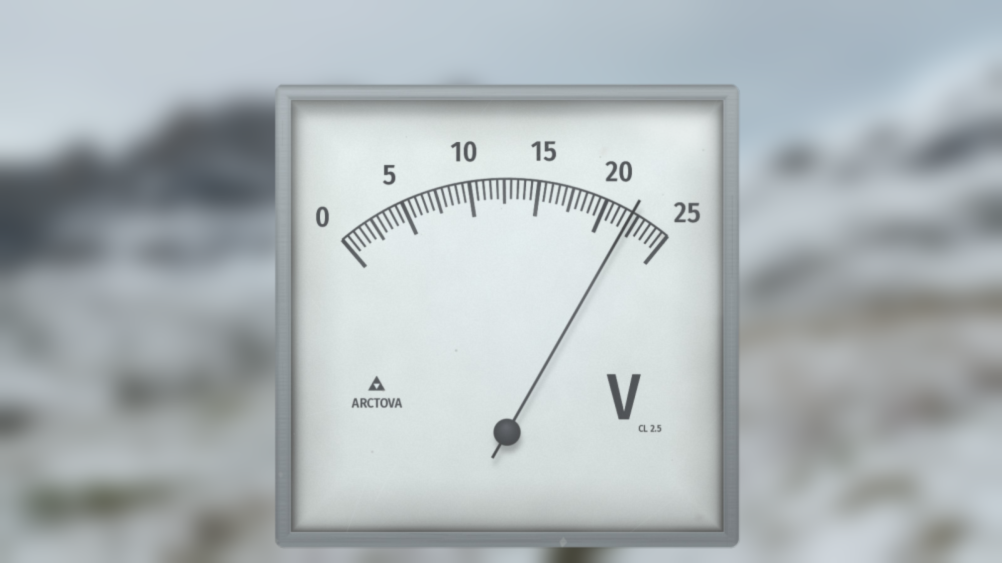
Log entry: {"value": 22, "unit": "V"}
